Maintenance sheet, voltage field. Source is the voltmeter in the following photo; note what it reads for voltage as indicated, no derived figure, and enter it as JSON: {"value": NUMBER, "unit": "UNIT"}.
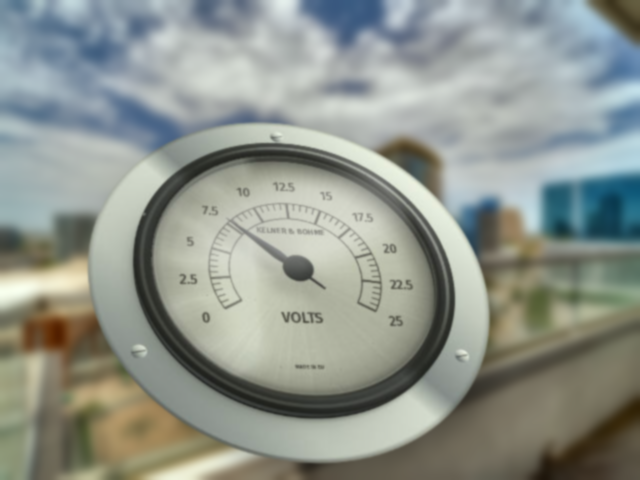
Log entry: {"value": 7.5, "unit": "V"}
